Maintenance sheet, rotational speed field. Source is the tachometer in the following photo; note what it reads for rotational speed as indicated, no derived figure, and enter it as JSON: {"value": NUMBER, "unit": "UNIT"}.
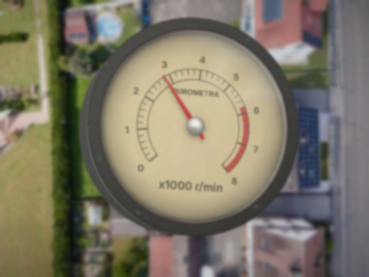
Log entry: {"value": 2800, "unit": "rpm"}
